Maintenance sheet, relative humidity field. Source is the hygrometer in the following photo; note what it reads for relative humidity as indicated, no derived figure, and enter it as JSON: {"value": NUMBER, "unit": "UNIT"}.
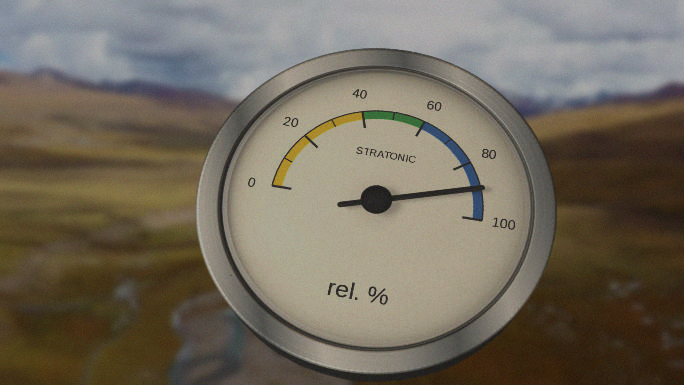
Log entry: {"value": 90, "unit": "%"}
